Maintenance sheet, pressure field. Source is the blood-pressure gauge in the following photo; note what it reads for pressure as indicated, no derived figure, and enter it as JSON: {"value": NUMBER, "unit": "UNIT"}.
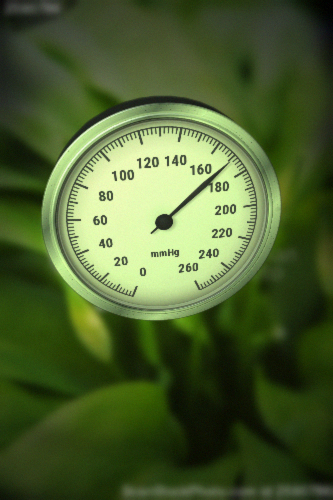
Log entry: {"value": 170, "unit": "mmHg"}
